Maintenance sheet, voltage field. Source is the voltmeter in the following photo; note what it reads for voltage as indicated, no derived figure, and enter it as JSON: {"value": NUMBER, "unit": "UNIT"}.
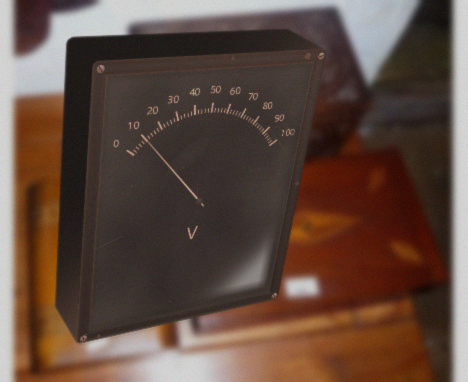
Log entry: {"value": 10, "unit": "V"}
